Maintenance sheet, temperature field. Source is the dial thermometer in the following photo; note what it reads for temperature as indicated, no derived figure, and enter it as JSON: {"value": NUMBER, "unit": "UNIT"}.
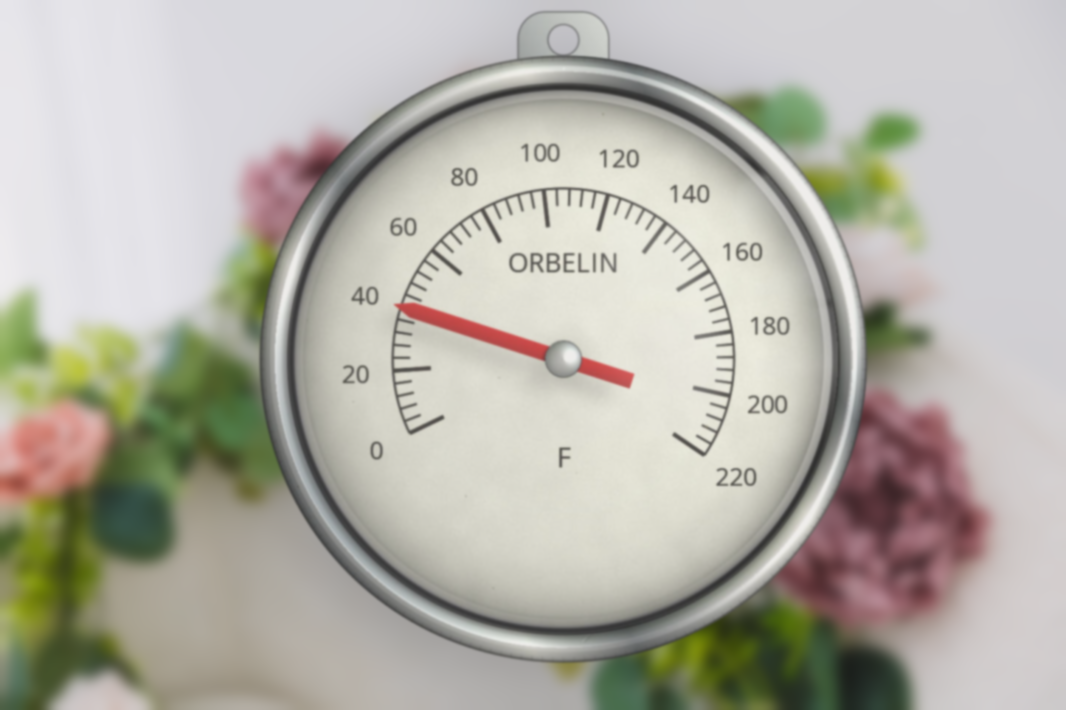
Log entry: {"value": 40, "unit": "°F"}
